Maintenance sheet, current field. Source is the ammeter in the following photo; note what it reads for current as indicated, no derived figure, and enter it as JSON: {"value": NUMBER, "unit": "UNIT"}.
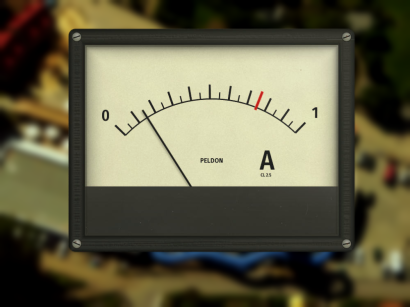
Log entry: {"value": 0.15, "unit": "A"}
